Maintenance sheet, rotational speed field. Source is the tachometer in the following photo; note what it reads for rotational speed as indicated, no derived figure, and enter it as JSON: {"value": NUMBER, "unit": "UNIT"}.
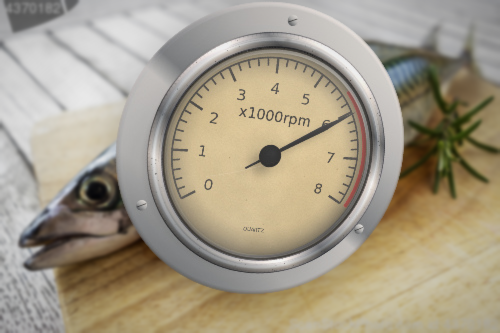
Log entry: {"value": 6000, "unit": "rpm"}
